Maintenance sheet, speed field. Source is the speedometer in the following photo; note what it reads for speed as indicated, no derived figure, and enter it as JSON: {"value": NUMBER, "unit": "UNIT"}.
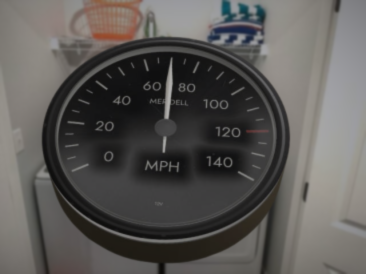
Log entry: {"value": 70, "unit": "mph"}
